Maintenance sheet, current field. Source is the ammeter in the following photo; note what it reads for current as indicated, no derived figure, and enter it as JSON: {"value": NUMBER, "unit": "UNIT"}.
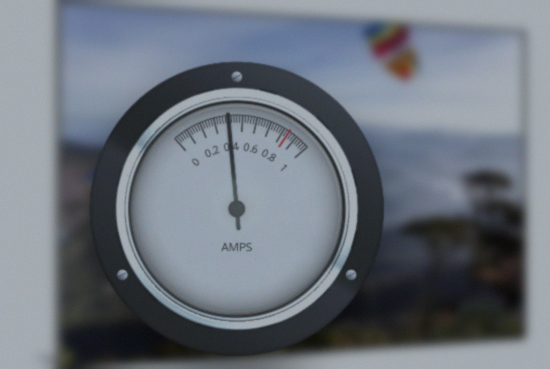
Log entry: {"value": 0.4, "unit": "A"}
